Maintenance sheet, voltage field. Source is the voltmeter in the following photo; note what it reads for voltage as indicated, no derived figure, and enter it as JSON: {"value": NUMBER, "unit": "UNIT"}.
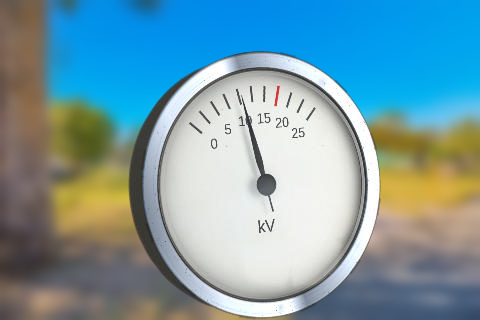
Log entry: {"value": 10, "unit": "kV"}
